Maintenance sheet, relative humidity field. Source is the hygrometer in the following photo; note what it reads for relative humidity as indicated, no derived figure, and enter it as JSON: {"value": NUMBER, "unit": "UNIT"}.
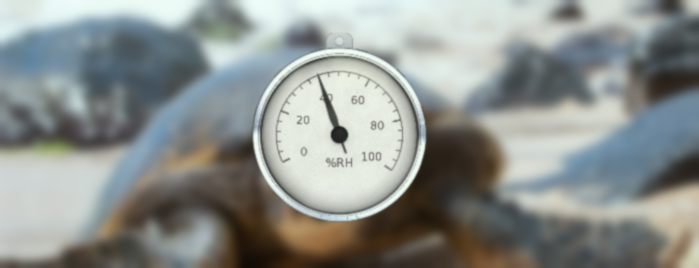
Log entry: {"value": 40, "unit": "%"}
